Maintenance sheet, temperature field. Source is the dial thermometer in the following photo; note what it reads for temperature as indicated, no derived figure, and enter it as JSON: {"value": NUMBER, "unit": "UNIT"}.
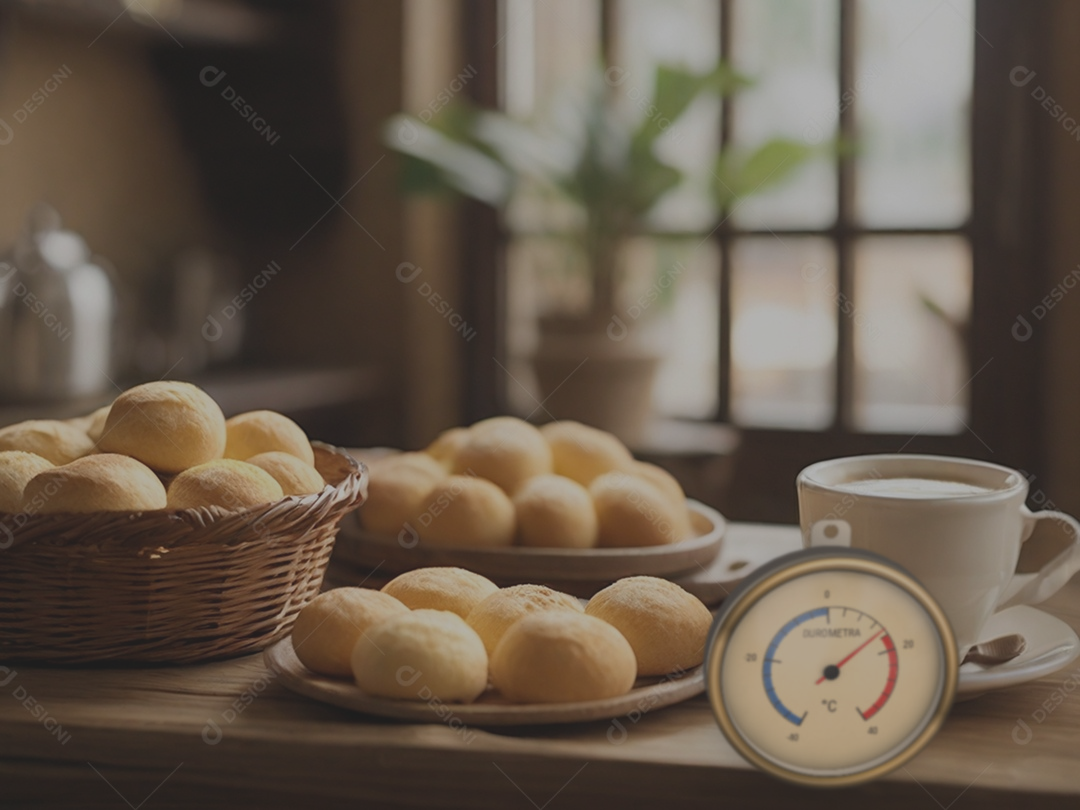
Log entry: {"value": 14, "unit": "°C"}
